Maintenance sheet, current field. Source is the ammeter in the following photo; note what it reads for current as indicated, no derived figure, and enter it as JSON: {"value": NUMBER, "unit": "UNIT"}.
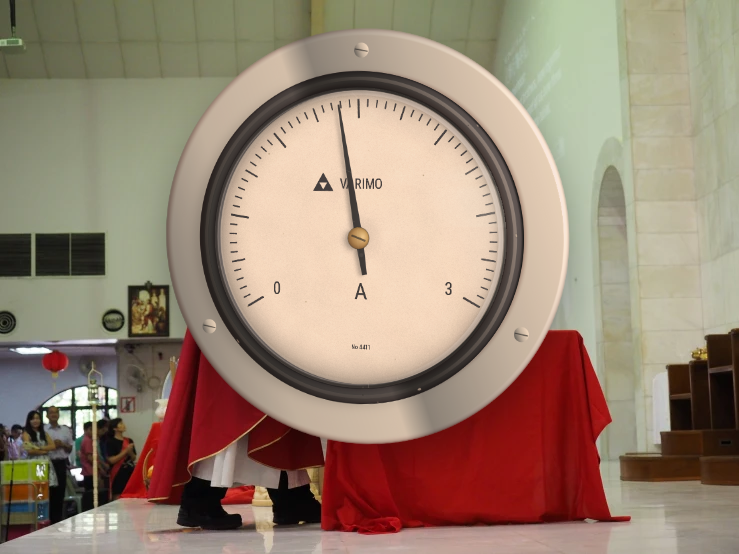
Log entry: {"value": 1.4, "unit": "A"}
